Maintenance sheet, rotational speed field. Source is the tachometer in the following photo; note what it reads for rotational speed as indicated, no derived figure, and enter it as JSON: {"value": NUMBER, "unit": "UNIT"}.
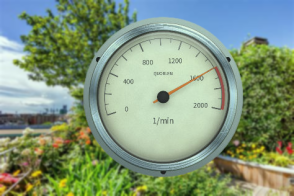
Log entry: {"value": 1600, "unit": "rpm"}
